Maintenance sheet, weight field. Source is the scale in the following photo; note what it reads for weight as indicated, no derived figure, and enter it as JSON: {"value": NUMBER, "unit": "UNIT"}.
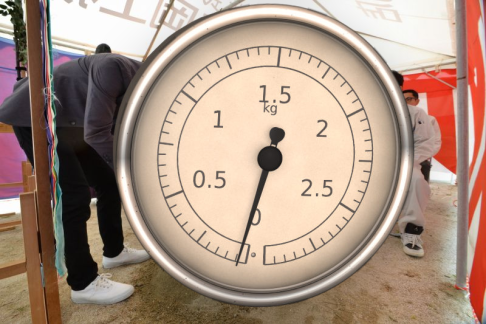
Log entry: {"value": 0.05, "unit": "kg"}
